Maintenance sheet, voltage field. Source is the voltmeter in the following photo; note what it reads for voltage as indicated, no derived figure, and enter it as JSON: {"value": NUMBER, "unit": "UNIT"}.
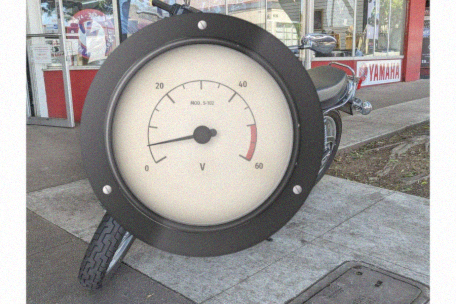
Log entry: {"value": 5, "unit": "V"}
